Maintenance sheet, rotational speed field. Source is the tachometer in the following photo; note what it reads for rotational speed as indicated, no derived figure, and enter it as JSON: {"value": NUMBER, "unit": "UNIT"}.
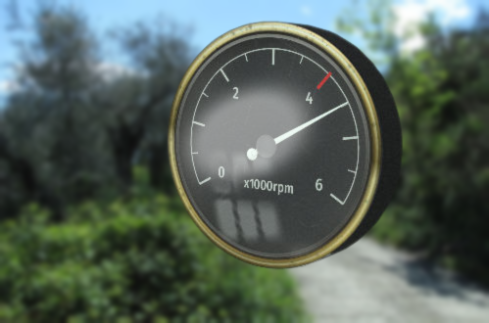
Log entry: {"value": 4500, "unit": "rpm"}
